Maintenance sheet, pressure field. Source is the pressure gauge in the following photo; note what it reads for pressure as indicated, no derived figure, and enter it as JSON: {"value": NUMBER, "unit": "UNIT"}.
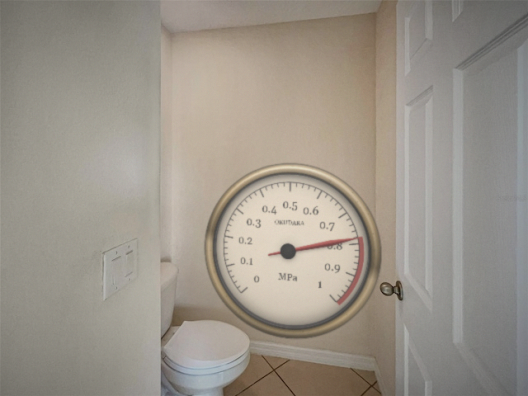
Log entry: {"value": 0.78, "unit": "MPa"}
